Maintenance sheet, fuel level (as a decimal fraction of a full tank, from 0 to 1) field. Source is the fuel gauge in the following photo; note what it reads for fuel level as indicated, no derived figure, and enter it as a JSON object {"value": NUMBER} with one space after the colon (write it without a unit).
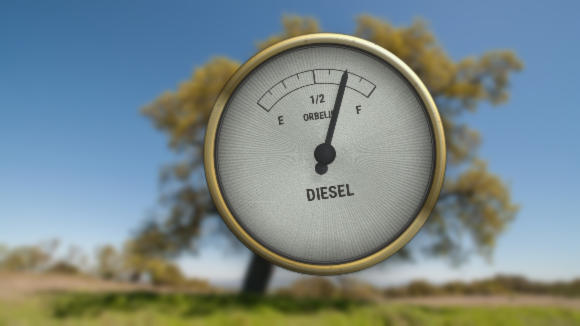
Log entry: {"value": 0.75}
